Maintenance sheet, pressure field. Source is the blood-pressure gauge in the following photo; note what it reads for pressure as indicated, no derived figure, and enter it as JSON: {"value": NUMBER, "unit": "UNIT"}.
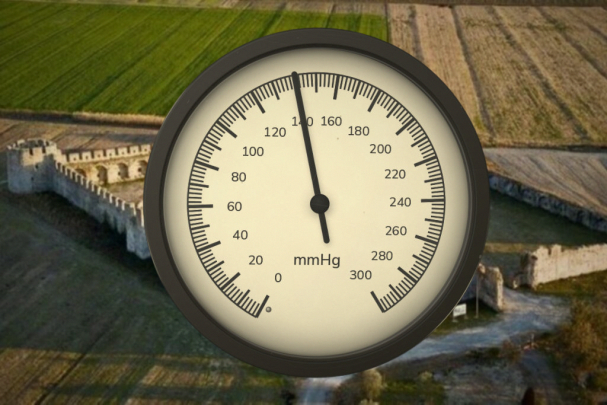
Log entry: {"value": 140, "unit": "mmHg"}
